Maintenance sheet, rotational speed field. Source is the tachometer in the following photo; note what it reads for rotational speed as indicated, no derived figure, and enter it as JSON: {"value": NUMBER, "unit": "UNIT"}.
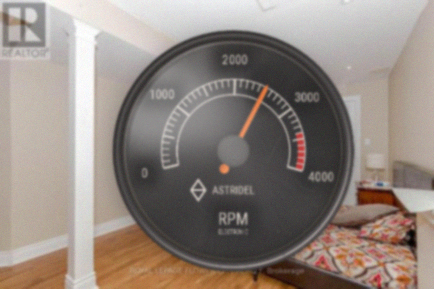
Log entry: {"value": 2500, "unit": "rpm"}
